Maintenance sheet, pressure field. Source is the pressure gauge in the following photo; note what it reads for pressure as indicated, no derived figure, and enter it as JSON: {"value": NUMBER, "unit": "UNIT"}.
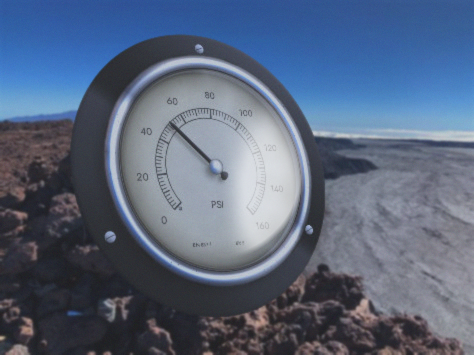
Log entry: {"value": 50, "unit": "psi"}
